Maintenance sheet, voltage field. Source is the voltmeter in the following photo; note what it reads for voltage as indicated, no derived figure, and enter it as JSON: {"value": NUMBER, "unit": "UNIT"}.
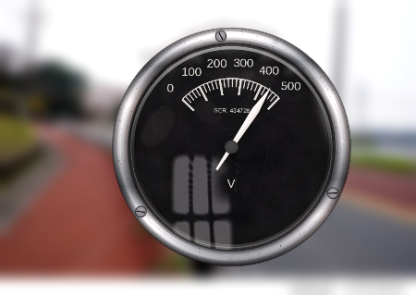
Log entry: {"value": 440, "unit": "V"}
